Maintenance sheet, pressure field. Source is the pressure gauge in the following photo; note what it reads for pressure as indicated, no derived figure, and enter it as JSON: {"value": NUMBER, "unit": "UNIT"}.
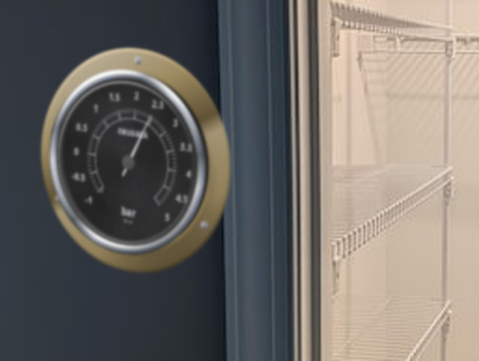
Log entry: {"value": 2.5, "unit": "bar"}
